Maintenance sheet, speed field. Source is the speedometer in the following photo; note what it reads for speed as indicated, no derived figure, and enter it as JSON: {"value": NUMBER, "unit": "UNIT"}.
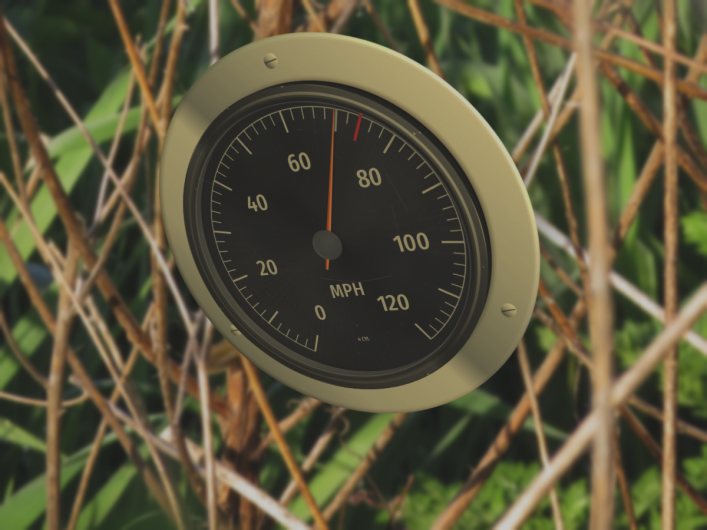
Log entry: {"value": 70, "unit": "mph"}
